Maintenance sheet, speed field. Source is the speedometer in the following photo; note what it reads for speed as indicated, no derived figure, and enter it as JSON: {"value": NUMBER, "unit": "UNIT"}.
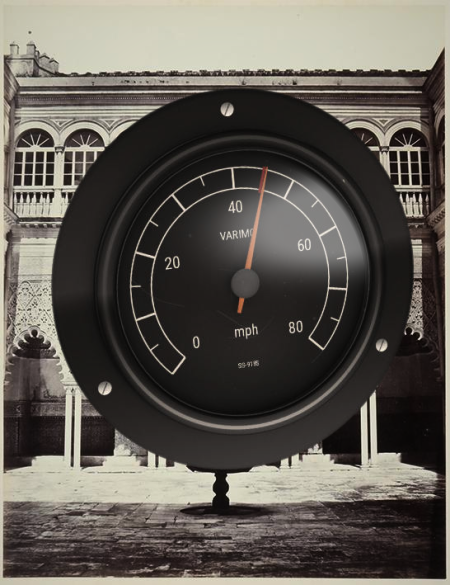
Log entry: {"value": 45, "unit": "mph"}
